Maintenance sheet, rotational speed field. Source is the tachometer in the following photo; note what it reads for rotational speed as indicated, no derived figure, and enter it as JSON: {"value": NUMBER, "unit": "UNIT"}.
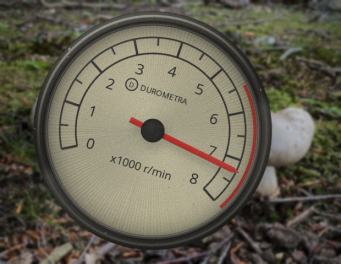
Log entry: {"value": 7250, "unit": "rpm"}
